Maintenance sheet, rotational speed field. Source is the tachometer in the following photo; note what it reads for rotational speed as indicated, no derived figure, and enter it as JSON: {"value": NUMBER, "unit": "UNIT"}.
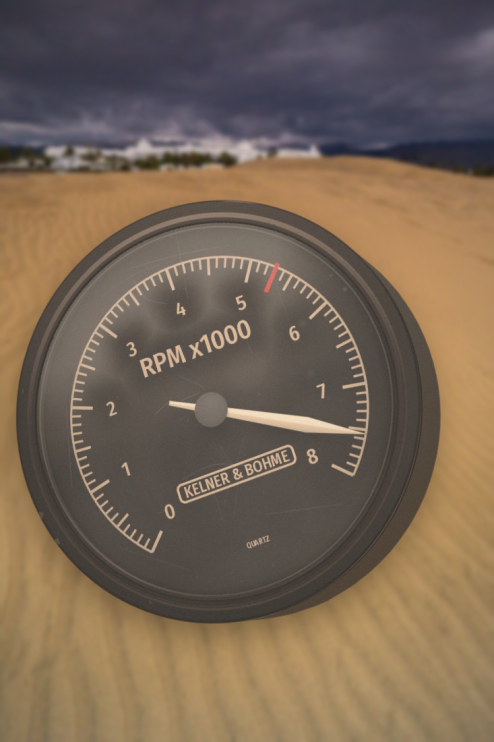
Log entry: {"value": 7550, "unit": "rpm"}
